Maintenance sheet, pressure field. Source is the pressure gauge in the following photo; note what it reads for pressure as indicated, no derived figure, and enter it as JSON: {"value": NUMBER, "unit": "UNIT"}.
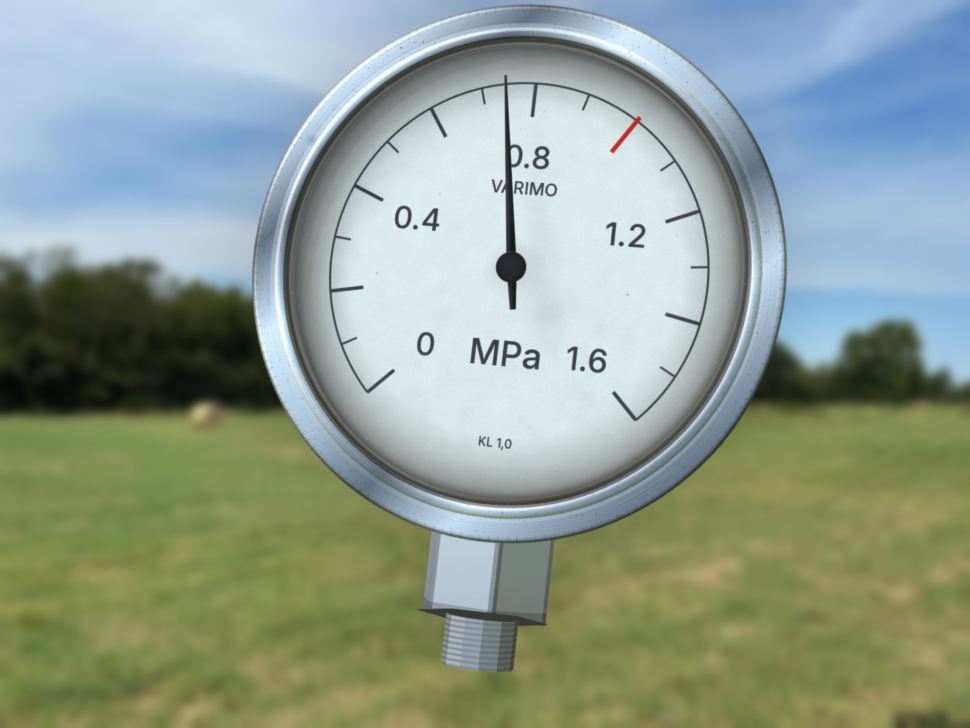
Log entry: {"value": 0.75, "unit": "MPa"}
